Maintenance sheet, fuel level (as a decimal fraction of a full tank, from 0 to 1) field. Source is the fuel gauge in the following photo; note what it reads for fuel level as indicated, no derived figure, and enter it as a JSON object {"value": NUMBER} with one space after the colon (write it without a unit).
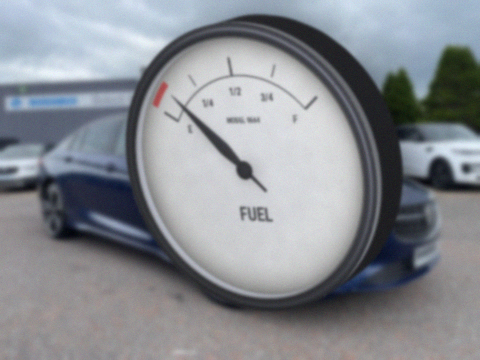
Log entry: {"value": 0.125}
